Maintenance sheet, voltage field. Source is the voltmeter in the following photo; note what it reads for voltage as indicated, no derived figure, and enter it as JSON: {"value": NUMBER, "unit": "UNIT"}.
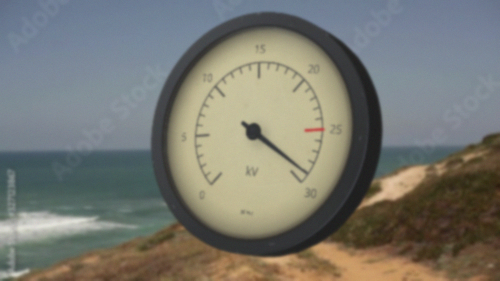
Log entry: {"value": 29, "unit": "kV"}
